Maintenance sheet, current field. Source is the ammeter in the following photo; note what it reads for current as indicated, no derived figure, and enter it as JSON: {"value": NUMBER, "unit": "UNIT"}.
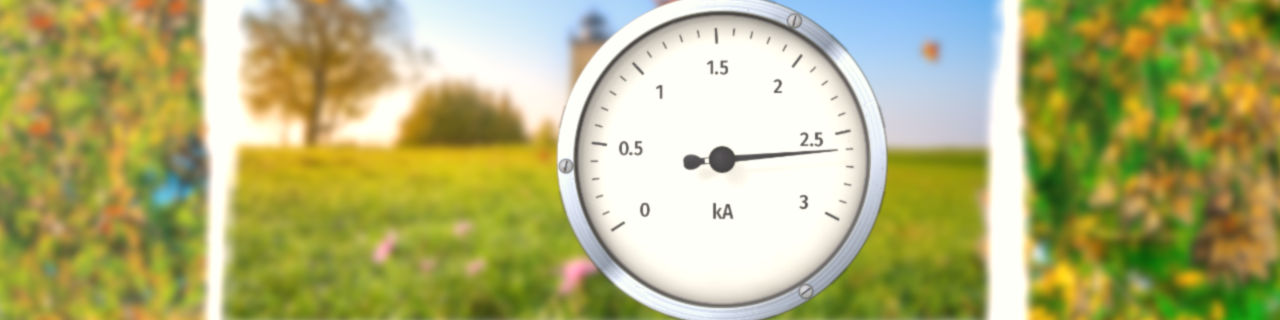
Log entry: {"value": 2.6, "unit": "kA"}
